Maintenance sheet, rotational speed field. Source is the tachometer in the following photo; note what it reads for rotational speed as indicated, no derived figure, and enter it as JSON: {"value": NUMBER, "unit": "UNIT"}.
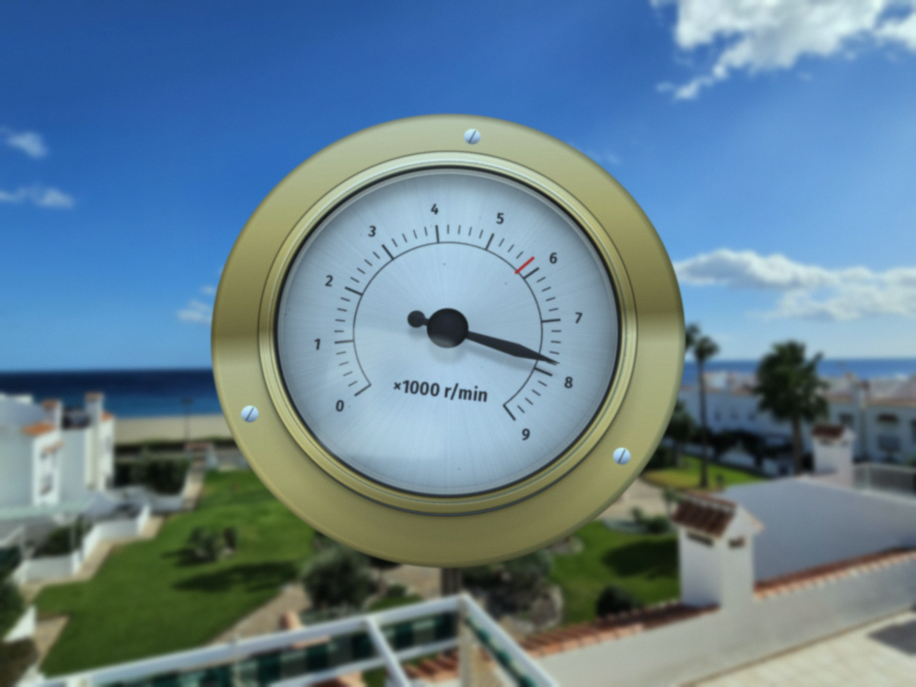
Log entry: {"value": 7800, "unit": "rpm"}
